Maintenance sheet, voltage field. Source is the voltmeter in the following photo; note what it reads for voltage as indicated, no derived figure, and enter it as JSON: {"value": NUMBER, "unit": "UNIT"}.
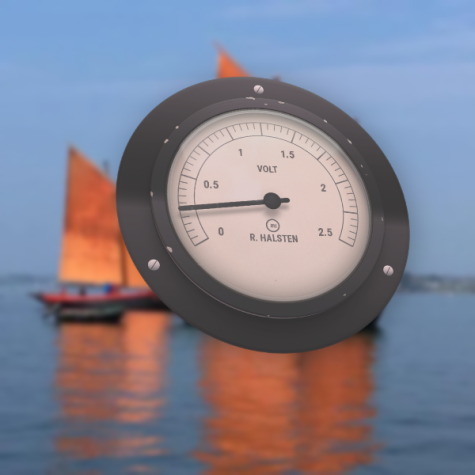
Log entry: {"value": 0.25, "unit": "V"}
